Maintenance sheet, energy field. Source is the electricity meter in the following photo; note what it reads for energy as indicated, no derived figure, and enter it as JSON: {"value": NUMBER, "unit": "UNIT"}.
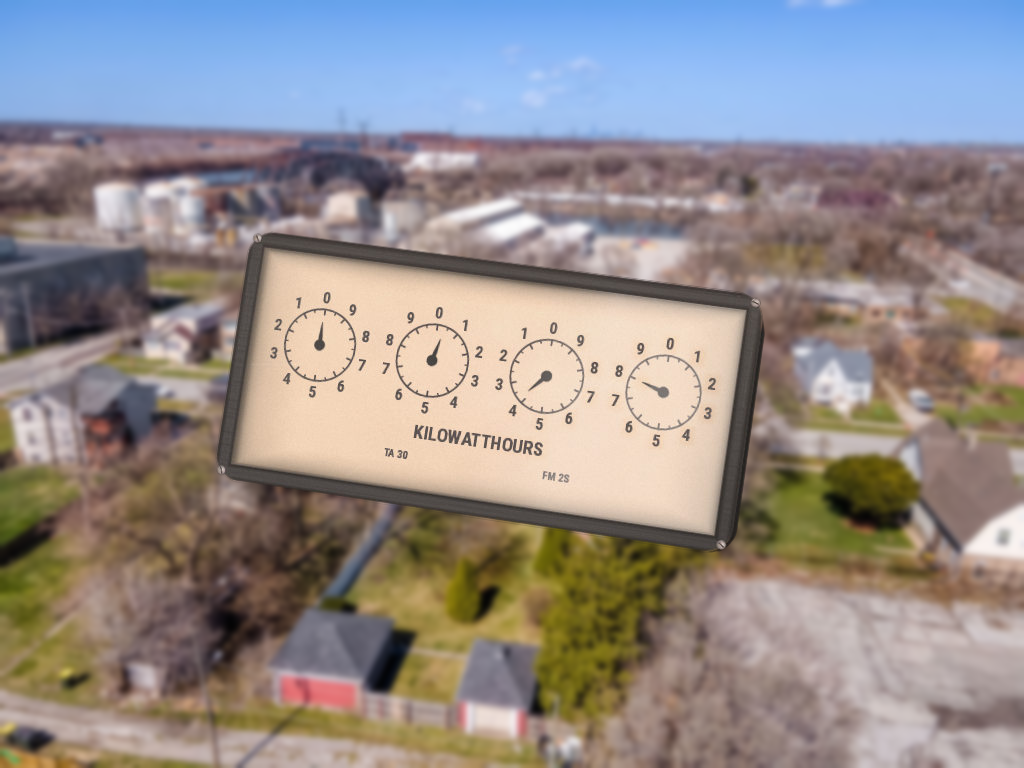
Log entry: {"value": 38, "unit": "kWh"}
